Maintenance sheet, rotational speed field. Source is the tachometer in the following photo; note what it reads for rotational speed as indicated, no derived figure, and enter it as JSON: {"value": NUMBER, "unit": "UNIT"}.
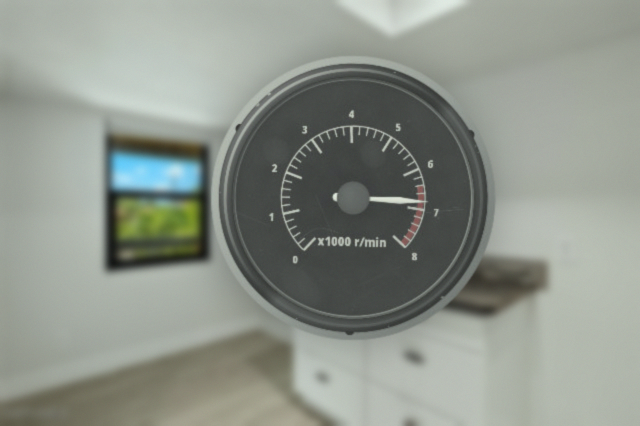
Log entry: {"value": 6800, "unit": "rpm"}
